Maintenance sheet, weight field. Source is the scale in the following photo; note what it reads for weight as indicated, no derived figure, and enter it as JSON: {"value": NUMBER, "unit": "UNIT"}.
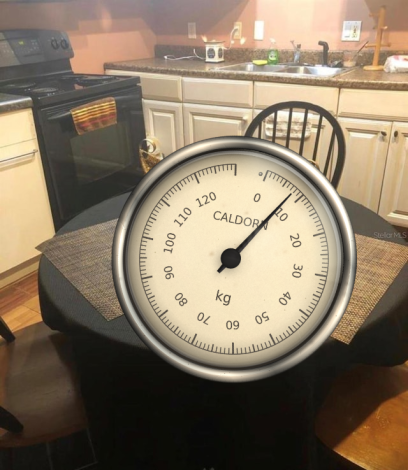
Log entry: {"value": 8, "unit": "kg"}
